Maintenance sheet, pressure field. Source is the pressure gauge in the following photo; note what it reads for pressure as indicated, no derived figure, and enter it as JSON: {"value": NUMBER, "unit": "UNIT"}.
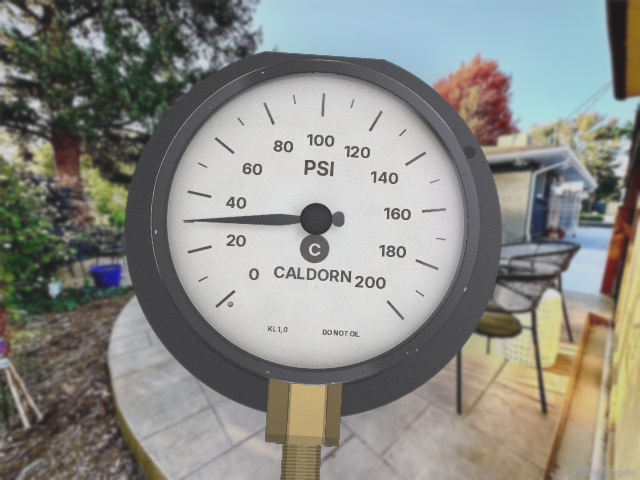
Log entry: {"value": 30, "unit": "psi"}
